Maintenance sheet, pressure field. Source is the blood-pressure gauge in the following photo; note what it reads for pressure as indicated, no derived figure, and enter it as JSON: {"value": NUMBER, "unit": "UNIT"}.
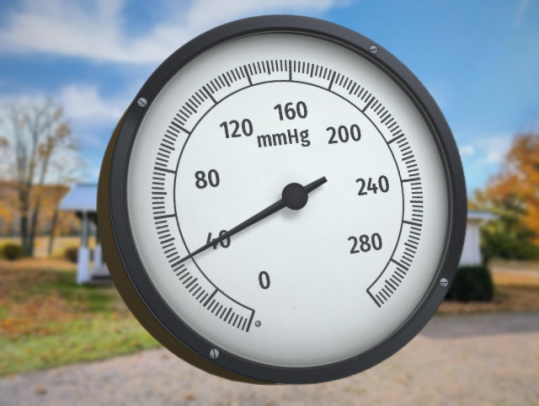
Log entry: {"value": 40, "unit": "mmHg"}
